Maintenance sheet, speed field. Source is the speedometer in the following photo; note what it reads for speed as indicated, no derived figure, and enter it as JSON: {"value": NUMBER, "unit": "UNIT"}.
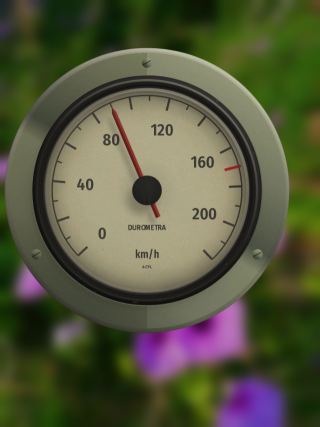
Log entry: {"value": 90, "unit": "km/h"}
